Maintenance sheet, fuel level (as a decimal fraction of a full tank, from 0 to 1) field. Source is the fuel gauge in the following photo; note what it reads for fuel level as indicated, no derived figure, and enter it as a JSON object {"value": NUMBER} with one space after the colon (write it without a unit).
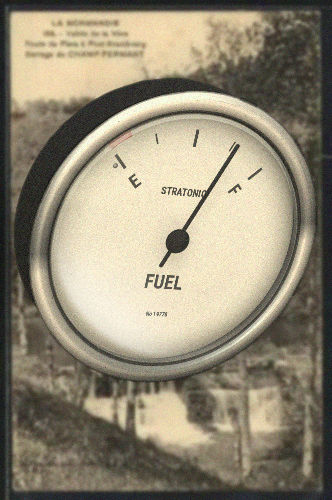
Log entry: {"value": 0.75}
